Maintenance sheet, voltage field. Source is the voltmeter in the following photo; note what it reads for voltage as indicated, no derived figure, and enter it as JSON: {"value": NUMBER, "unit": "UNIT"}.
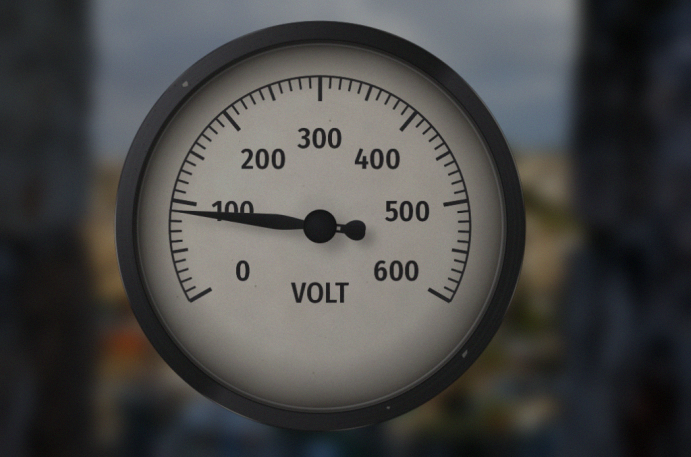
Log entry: {"value": 90, "unit": "V"}
